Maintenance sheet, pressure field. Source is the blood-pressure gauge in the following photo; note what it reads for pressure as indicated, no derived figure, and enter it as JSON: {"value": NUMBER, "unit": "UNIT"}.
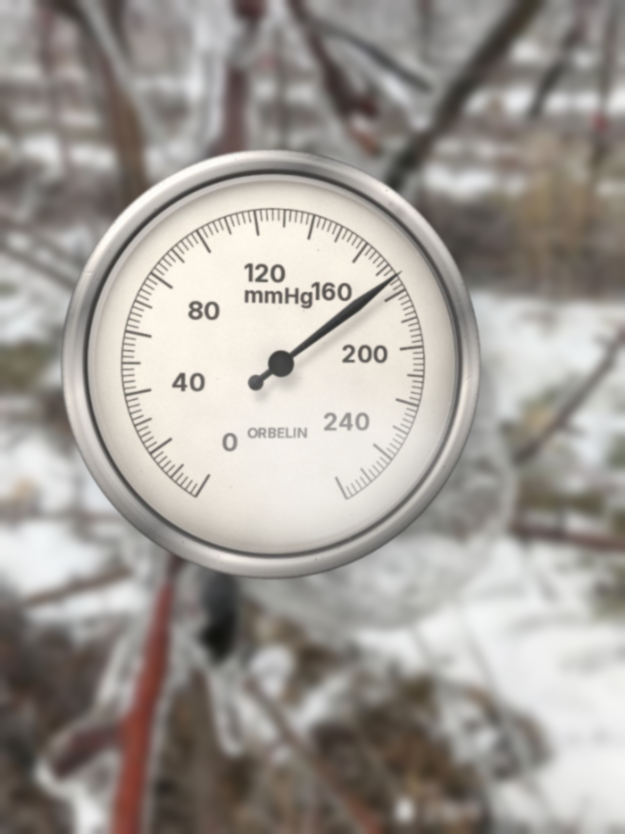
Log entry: {"value": 174, "unit": "mmHg"}
